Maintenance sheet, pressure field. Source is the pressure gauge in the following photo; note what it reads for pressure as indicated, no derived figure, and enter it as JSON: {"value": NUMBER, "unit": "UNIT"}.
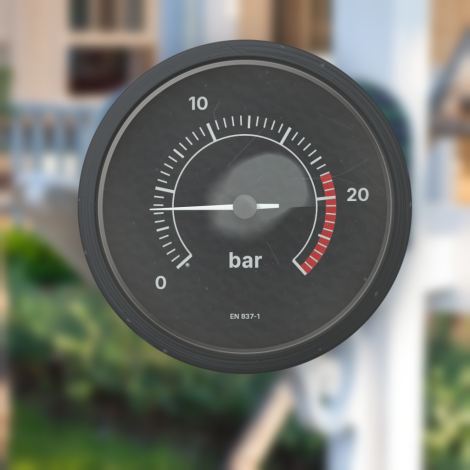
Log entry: {"value": 3.75, "unit": "bar"}
